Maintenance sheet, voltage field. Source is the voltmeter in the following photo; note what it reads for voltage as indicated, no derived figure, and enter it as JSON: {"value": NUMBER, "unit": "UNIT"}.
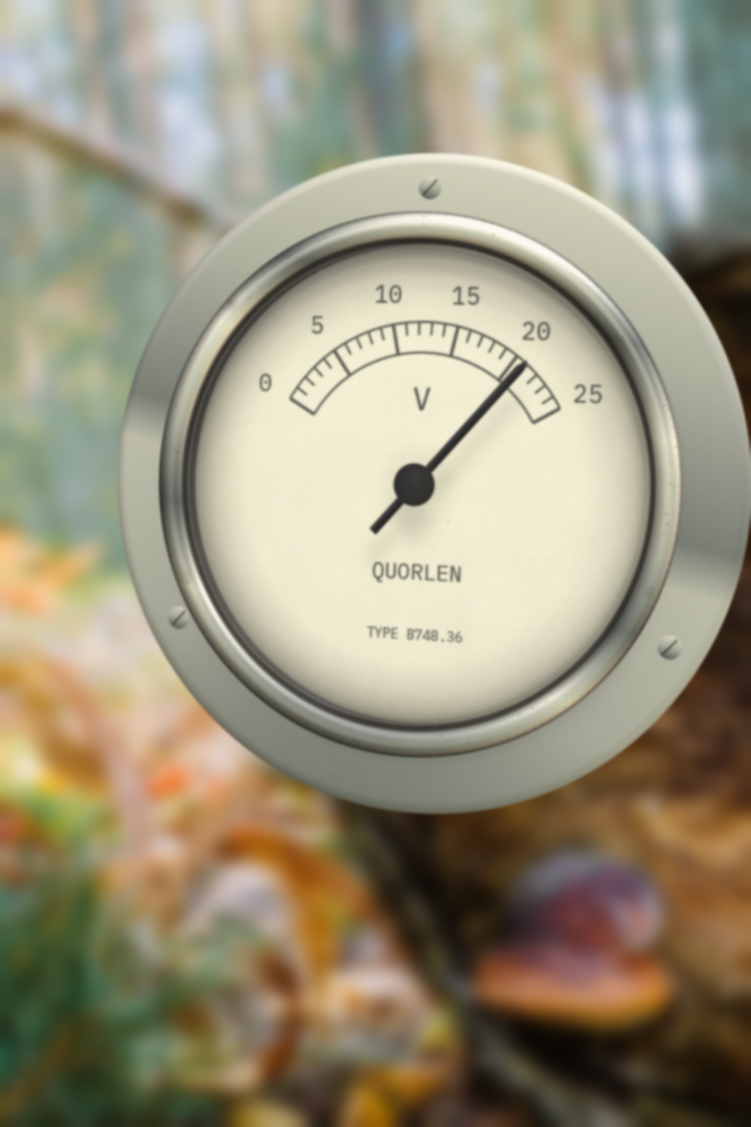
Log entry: {"value": 21, "unit": "V"}
